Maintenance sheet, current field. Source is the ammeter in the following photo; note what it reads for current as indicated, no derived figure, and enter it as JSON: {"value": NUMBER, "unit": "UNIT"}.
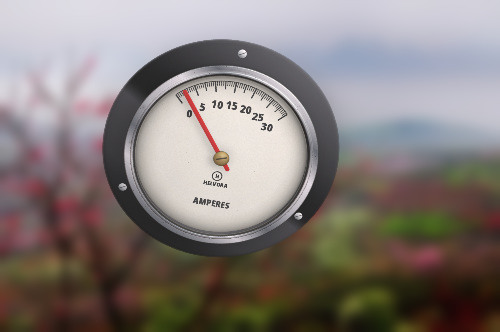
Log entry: {"value": 2.5, "unit": "A"}
